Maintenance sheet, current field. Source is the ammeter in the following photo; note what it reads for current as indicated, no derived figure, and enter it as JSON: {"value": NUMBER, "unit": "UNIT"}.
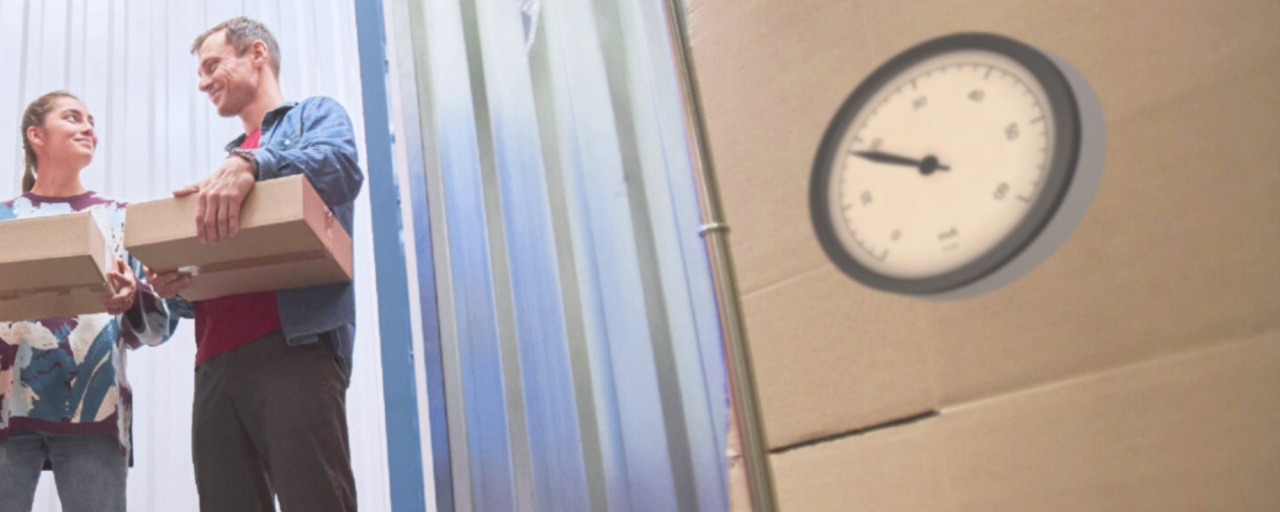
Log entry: {"value": 18, "unit": "mA"}
